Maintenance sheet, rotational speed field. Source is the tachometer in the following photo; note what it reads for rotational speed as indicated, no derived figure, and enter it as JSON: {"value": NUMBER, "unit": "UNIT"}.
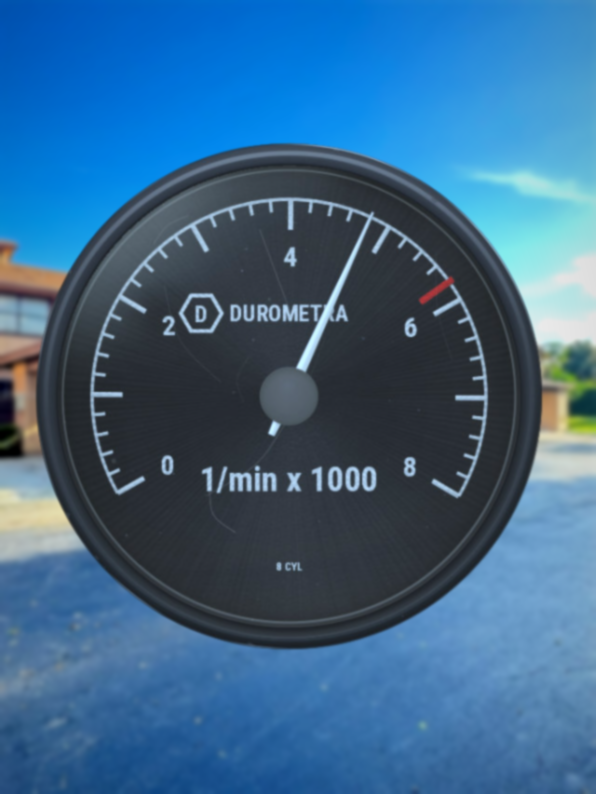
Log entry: {"value": 4800, "unit": "rpm"}
